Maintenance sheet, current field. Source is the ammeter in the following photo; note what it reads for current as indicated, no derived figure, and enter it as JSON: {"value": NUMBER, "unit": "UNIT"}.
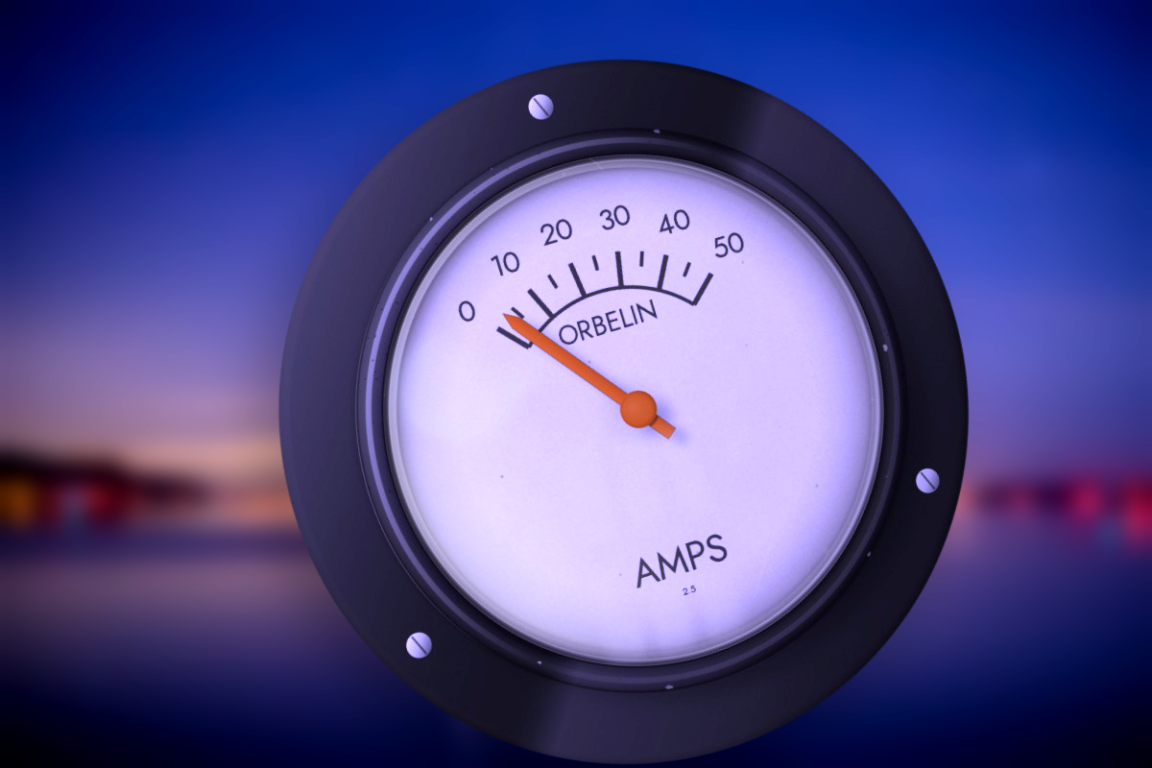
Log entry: {"value": 2.5, "unit": "A"}
